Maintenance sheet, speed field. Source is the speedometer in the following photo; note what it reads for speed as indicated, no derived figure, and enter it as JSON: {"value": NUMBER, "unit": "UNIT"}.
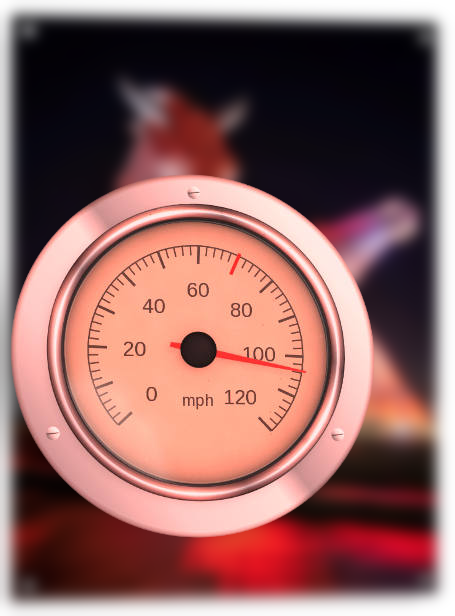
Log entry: {"value": 104, "unit": "mph"}
